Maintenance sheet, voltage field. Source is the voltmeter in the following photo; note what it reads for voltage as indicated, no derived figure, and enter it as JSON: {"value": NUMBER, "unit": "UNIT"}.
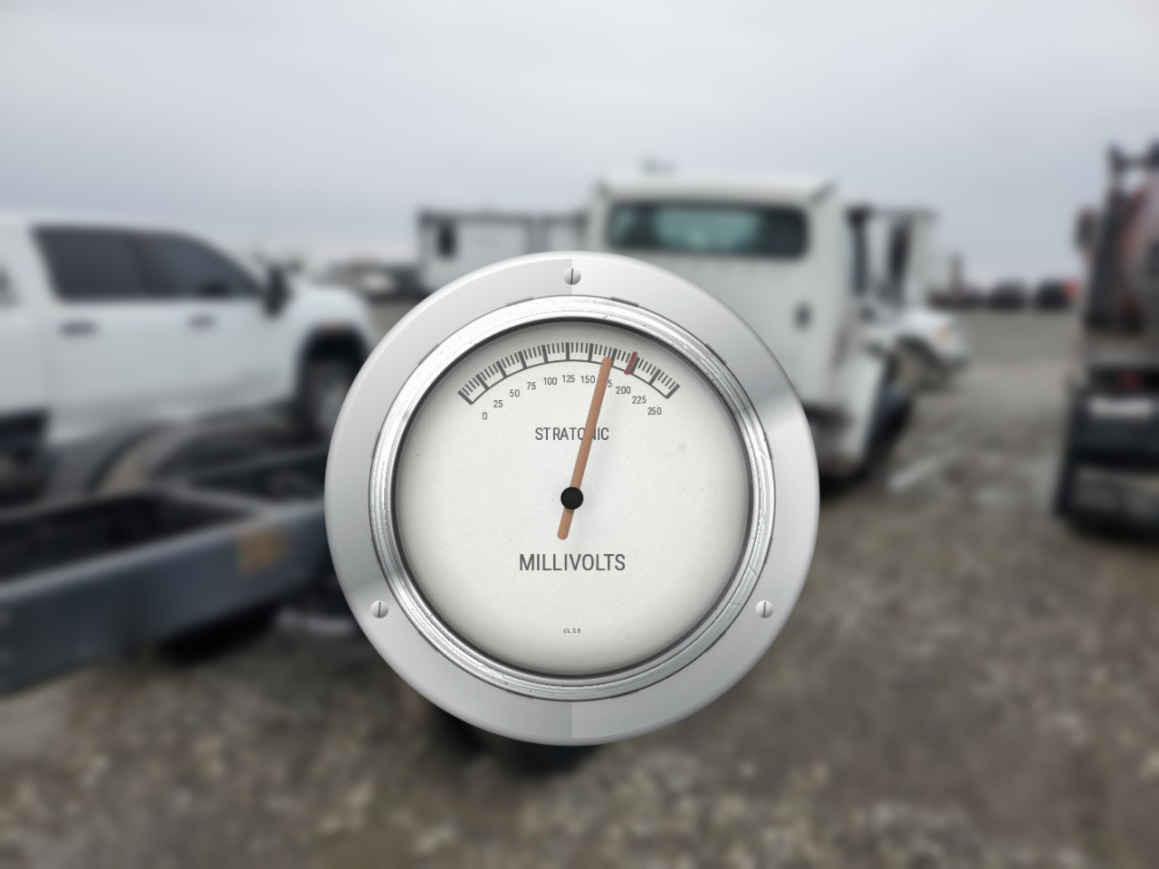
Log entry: {"value": 170, "unit": "mV"}
